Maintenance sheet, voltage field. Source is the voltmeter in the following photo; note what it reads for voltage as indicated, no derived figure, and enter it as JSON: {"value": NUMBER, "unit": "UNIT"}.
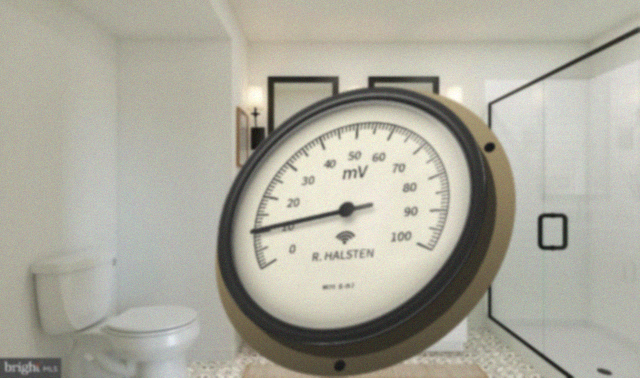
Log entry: {"value": 10, "unit": "mV"}
